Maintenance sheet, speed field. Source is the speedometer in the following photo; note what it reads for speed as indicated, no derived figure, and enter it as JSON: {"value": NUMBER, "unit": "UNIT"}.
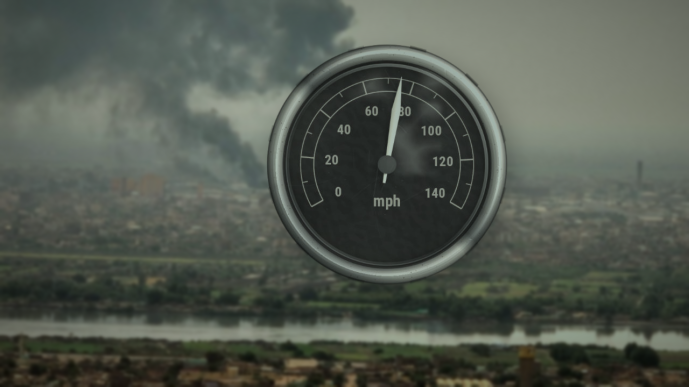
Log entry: {"value": 75, "unit": "mph"}
